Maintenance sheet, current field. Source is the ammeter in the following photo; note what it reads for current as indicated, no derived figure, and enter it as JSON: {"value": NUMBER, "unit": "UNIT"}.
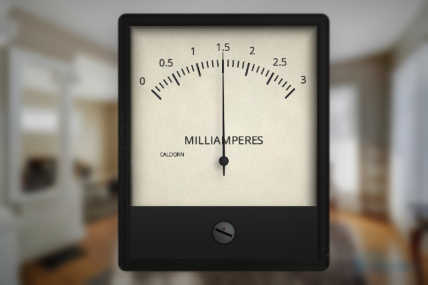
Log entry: {"value": 1.5, "unit": "mA"}
